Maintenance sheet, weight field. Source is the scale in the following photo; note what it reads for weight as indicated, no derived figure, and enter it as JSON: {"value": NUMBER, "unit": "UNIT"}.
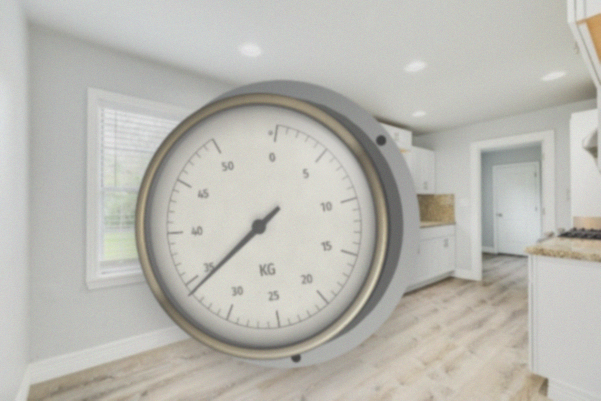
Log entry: {"value": 34, "unit": "kg"}
